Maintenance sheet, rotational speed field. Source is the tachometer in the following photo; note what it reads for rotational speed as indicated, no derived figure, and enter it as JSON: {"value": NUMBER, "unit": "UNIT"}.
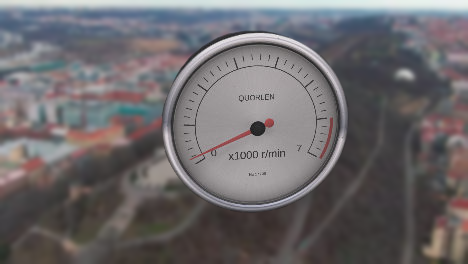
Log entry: {"value": 200, "unit": "rpm"}
